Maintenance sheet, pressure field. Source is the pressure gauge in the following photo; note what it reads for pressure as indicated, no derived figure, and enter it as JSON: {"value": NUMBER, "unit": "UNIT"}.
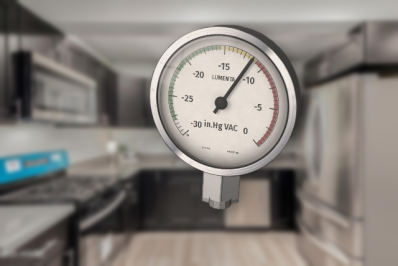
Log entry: {"value": -11.5, "unit": "inHg"}
